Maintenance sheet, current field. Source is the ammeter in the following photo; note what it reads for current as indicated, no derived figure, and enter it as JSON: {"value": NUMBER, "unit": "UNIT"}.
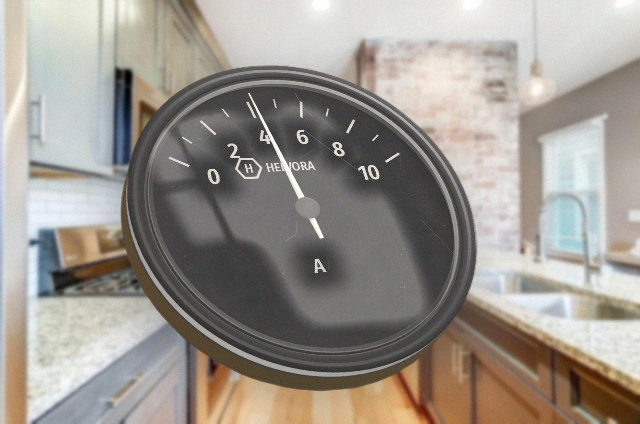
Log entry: {"value": 4, "unit": "A"}
